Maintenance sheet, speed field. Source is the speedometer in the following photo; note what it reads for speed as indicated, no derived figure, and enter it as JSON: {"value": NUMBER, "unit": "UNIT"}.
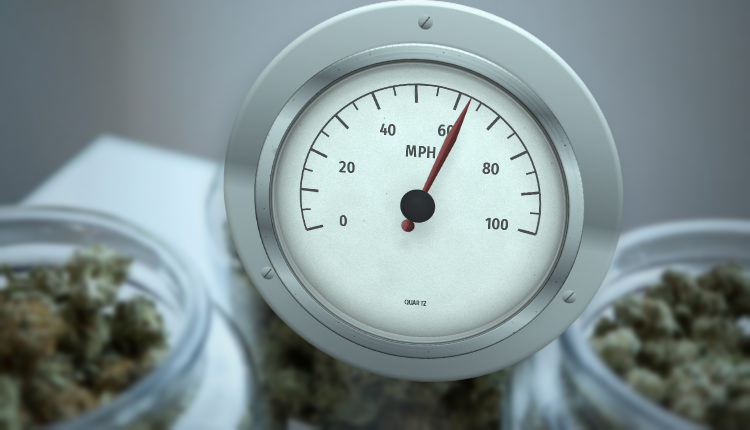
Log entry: {"value": 62.5, "unit": "mph"}
